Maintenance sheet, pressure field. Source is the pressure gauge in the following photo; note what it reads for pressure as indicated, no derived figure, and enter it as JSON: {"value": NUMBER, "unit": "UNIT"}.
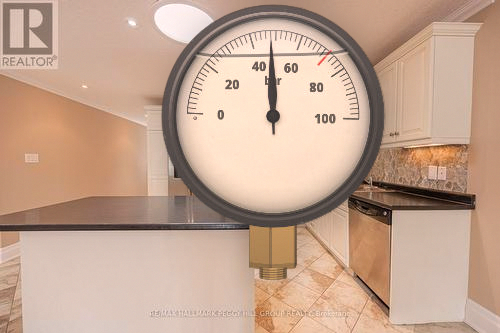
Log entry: {"value": 48, "unit": "bar"}
